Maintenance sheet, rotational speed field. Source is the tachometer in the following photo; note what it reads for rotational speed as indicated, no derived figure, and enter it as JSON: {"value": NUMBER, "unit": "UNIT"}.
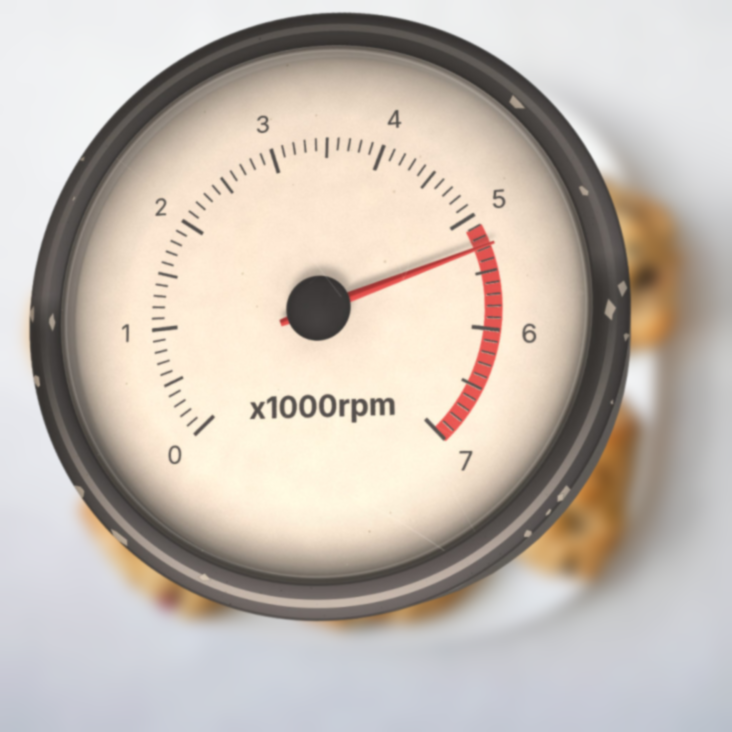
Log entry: {"value": 5300, "unit": "rpm"}
